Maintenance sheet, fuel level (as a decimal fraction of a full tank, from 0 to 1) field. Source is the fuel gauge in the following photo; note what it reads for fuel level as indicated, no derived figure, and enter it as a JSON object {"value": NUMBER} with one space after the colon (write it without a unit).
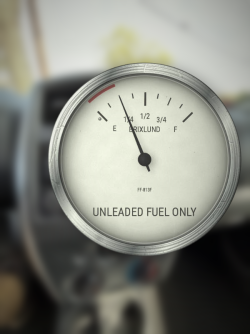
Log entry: {"value": 0.25}
